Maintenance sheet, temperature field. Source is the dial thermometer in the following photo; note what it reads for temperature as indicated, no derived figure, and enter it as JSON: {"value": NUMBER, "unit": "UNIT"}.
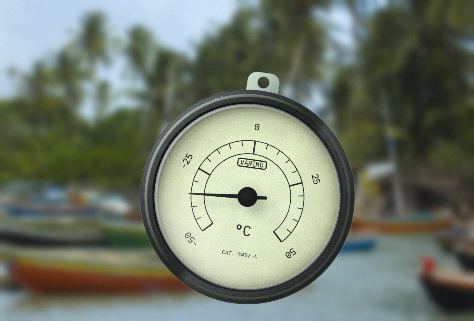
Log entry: {"value": -35, "unit": "°C"}
